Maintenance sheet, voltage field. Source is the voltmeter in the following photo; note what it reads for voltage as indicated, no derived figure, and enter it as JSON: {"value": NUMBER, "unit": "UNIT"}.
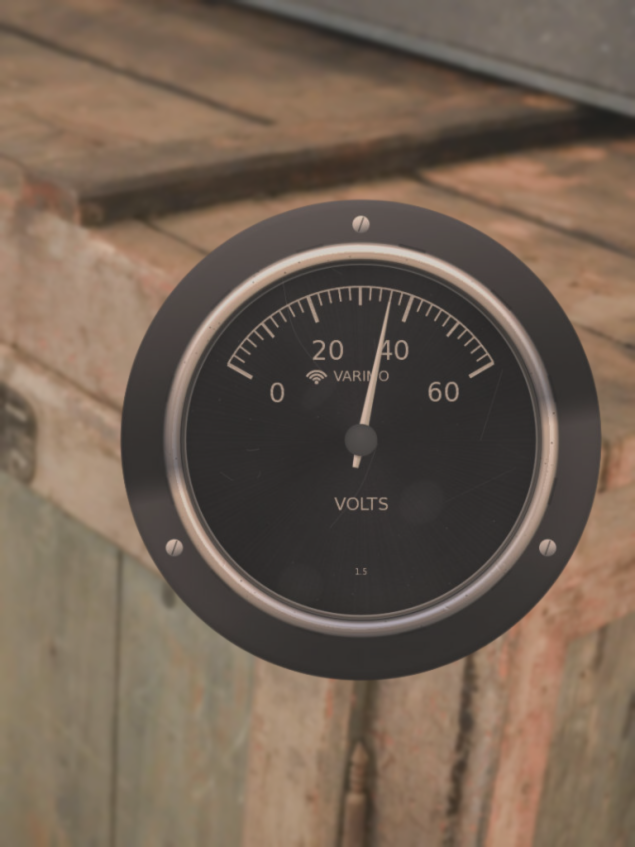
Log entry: {"value": 36, "unit": "V"}
